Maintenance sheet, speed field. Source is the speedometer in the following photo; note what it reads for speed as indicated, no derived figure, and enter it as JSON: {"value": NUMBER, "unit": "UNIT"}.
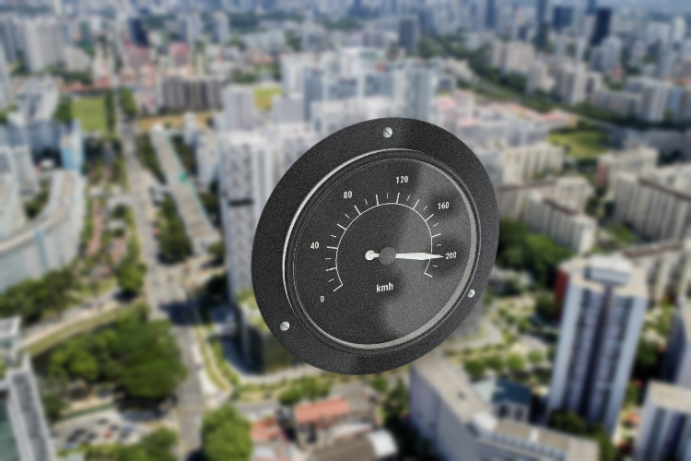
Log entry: {"value": 200, "unit": "km/h"}
